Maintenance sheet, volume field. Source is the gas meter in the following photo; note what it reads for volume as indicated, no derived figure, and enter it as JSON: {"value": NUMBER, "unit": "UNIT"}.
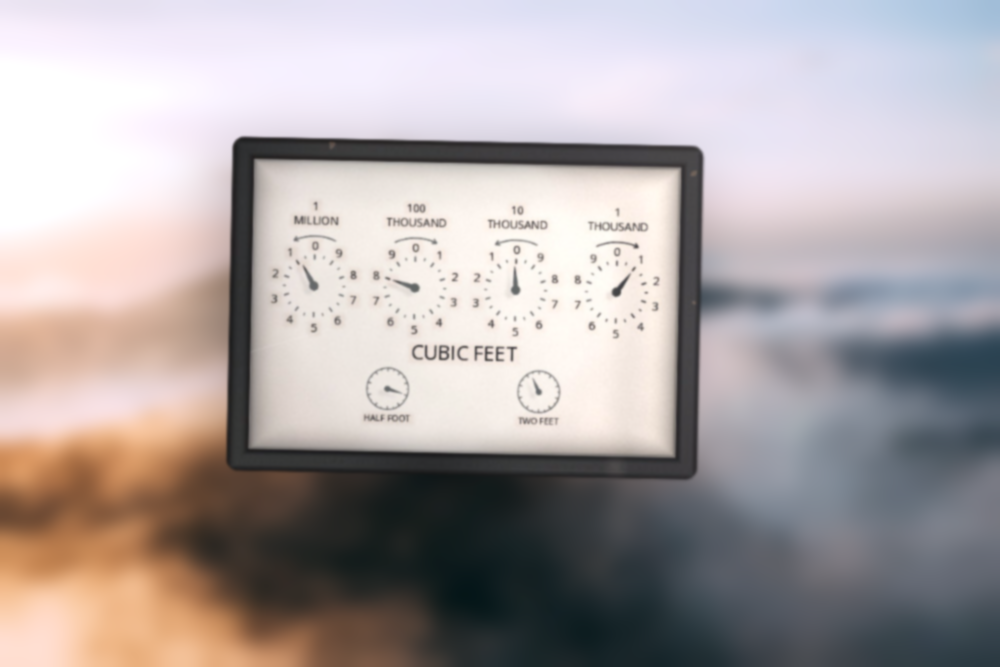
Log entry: {"value": 80100, "unit": "ft³"}
